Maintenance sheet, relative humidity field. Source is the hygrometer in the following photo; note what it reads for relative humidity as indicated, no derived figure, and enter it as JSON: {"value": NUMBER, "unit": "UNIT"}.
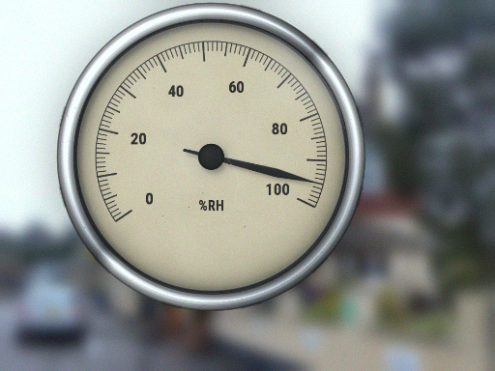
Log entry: {"value": 95, "unit": "%"}
